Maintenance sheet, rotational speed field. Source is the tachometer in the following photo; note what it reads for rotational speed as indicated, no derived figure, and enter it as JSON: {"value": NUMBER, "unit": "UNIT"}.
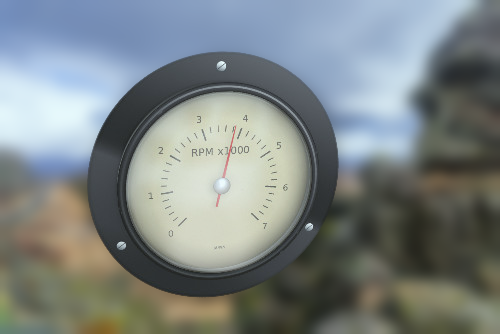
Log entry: {"value": 3800, "unit": "rpm"}
